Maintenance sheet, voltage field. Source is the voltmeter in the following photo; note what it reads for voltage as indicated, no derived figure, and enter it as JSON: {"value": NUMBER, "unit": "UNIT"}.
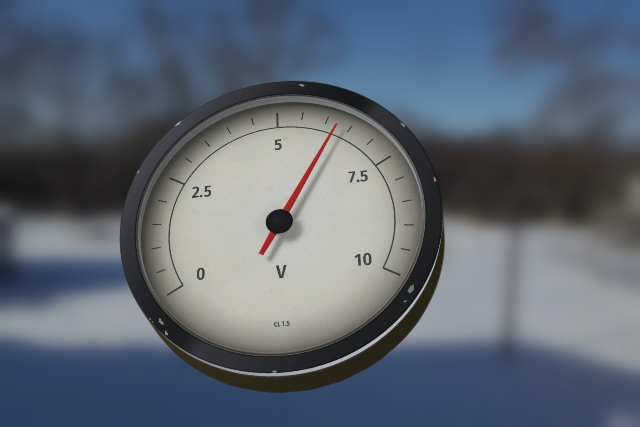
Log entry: {"value": 6.25, "unit": "V"}
